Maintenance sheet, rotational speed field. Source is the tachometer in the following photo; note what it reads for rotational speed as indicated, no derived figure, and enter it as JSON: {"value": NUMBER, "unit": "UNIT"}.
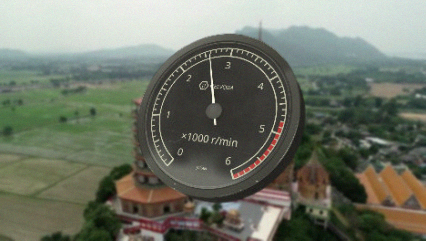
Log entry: {"value": 2600, "unit": "rpm"}
